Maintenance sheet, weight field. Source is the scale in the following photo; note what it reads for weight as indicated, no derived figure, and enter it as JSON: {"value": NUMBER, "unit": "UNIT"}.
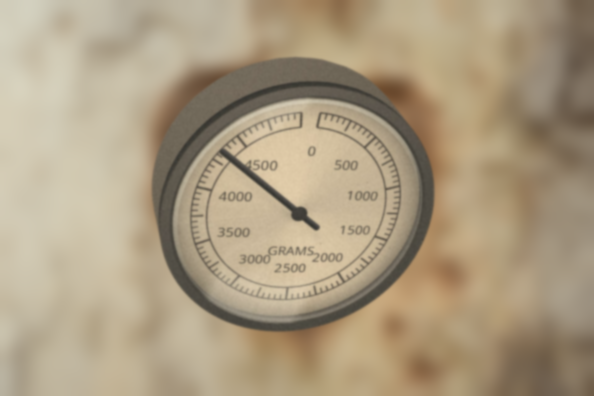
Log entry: {"value": 4350, "unit": "g"}
